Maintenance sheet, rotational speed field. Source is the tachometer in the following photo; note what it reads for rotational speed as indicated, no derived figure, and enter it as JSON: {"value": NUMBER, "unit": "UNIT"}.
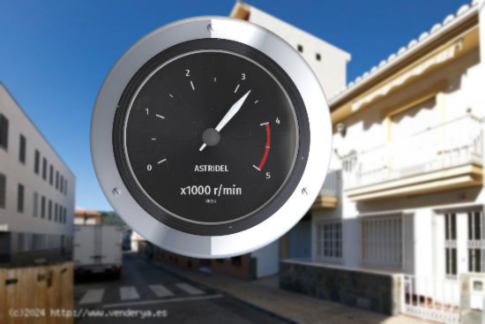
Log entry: {"value": 3250, "unit": "rpm"}
